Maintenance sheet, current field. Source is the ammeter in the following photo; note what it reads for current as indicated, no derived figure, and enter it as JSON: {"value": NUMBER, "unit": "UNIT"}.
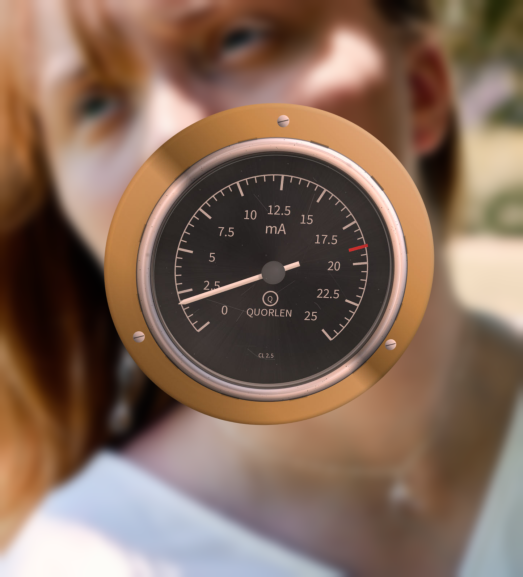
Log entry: {"value": 2, "unit": "mA"}
